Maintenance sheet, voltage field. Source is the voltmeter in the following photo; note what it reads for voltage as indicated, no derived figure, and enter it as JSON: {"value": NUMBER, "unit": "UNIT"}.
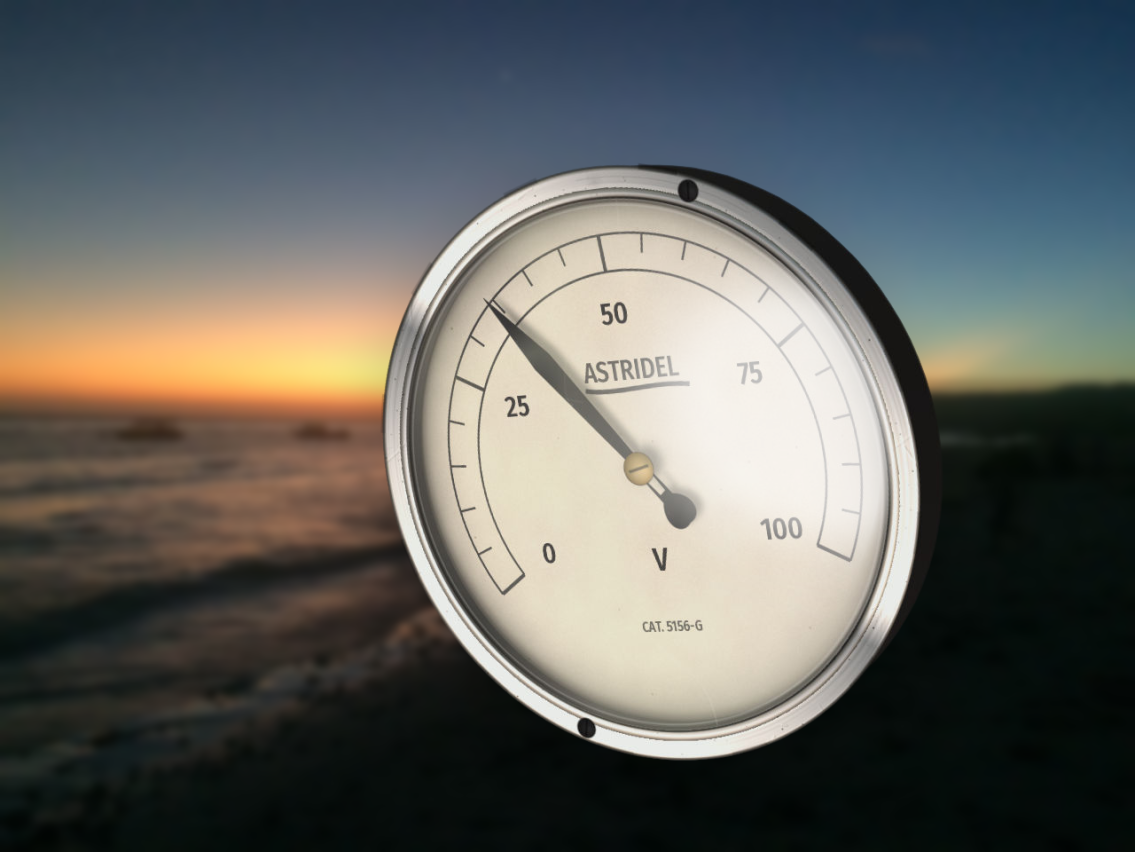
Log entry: {"value": 35, "unit": "V"}
